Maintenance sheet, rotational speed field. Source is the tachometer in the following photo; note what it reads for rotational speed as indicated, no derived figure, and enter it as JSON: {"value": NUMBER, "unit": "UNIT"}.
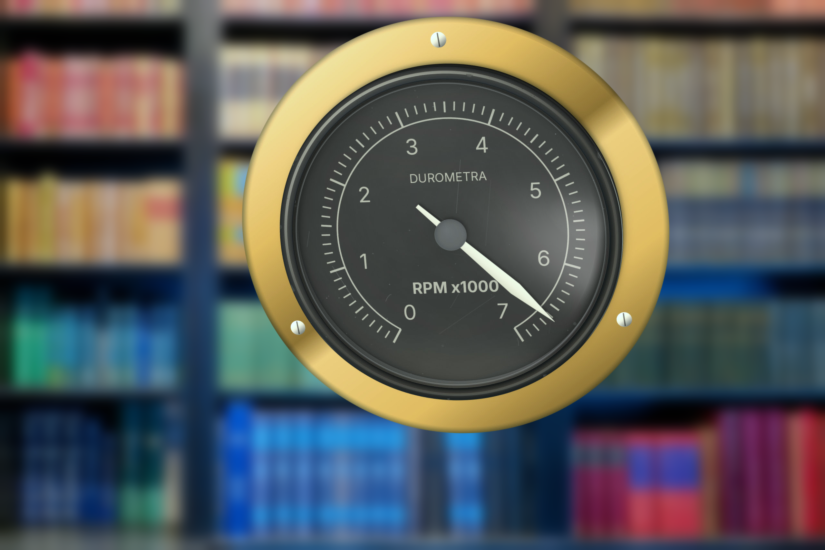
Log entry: {"value": 6600, "unit": "rpm"}
